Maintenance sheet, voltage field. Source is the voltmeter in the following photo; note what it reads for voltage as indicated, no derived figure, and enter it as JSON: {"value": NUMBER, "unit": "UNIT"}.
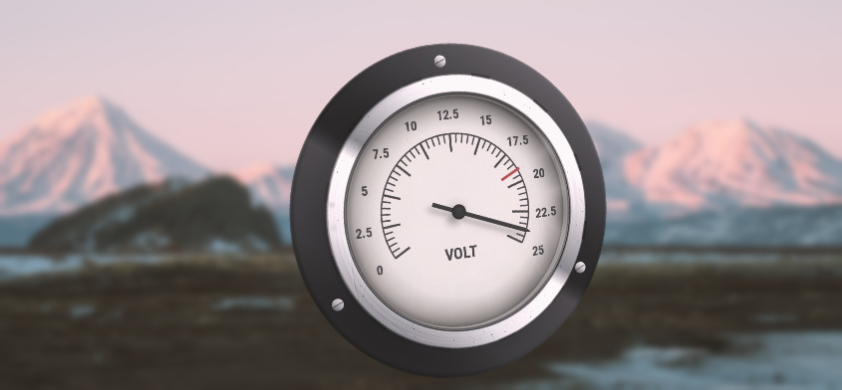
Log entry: {"value": 24, "unit": "V"}
